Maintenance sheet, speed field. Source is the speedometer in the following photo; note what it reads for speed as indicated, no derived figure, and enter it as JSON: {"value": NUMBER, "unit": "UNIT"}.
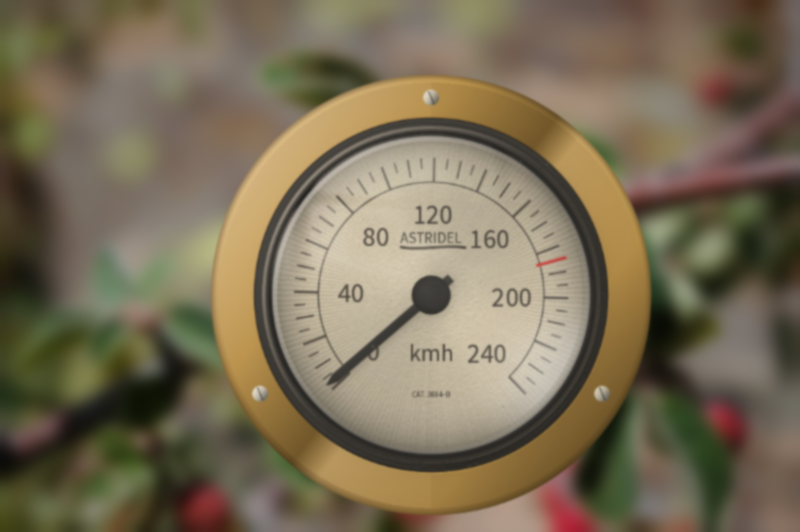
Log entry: {"value": 2.5, "unit": "km/h"}
